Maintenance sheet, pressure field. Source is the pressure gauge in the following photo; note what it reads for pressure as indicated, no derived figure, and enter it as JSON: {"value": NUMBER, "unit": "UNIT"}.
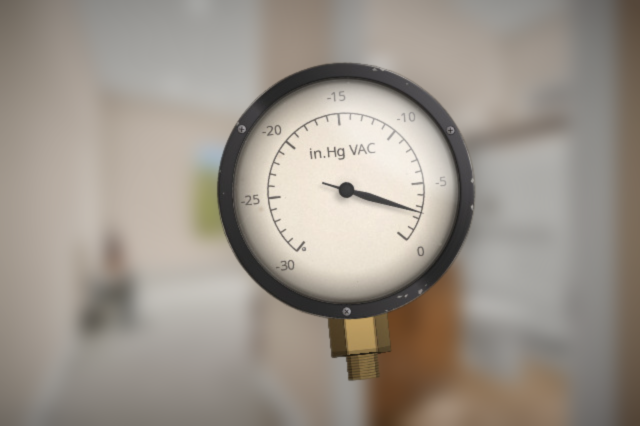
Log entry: {"value": -2.5, "unit": "inHg"}
